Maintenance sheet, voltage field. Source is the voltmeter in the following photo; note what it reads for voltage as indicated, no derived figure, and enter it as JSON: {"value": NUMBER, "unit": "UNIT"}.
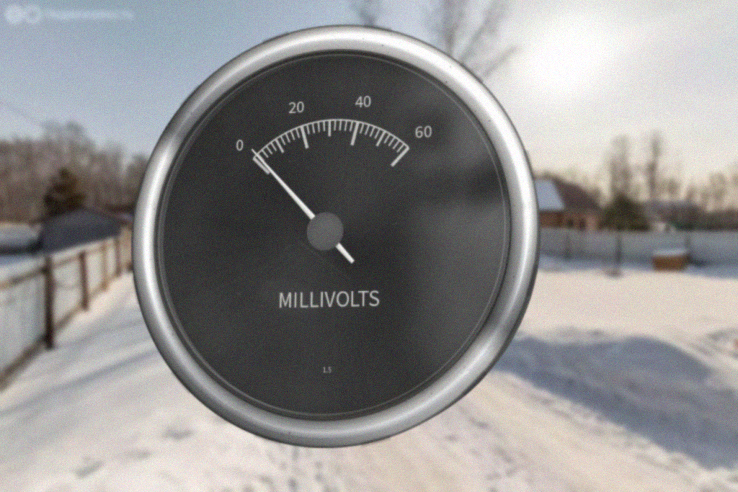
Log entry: {"value": 2, "unit": "mV"}
